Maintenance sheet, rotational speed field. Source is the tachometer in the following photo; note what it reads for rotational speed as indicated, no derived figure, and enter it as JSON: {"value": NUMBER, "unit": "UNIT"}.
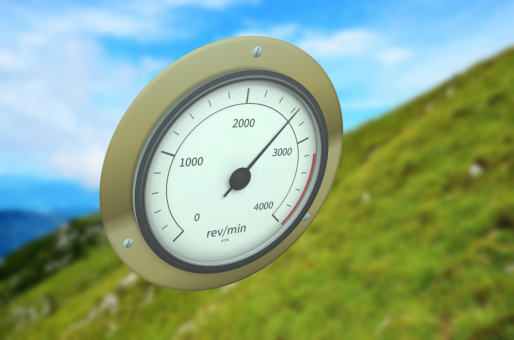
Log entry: {"value": 2600, "unit": "rpm"}
